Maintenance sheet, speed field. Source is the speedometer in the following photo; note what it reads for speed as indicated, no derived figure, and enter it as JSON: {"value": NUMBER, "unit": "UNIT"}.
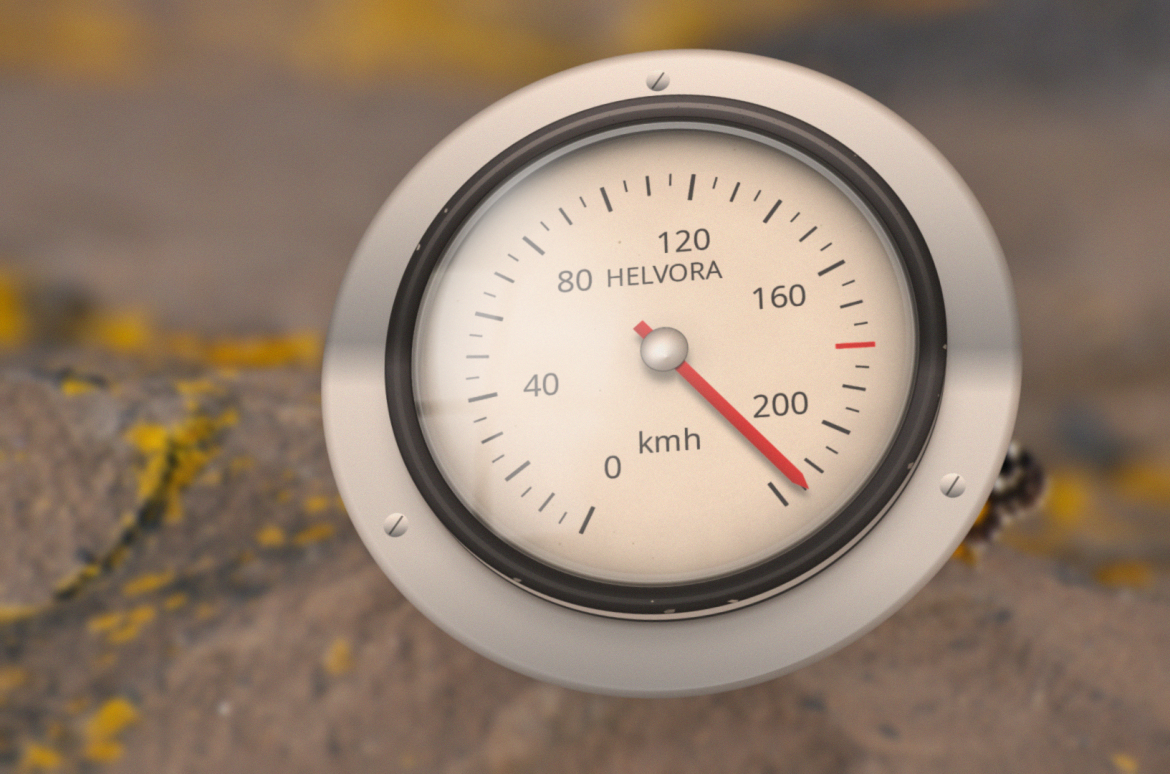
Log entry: {"value": 215, "unit": "km/h"}
